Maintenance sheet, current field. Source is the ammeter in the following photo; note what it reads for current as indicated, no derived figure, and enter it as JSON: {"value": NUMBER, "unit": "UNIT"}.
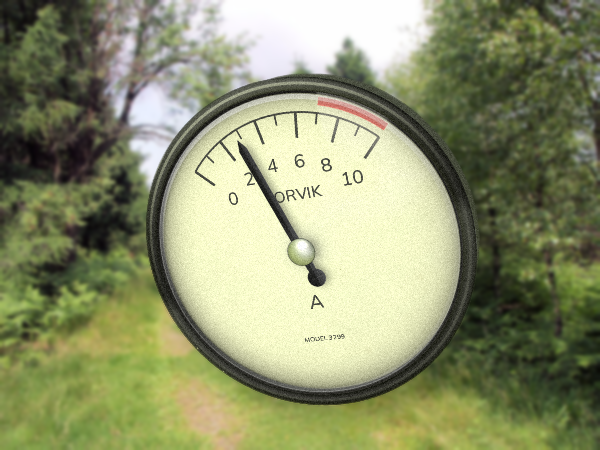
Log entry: {"value": 3, "unit": "A"}
